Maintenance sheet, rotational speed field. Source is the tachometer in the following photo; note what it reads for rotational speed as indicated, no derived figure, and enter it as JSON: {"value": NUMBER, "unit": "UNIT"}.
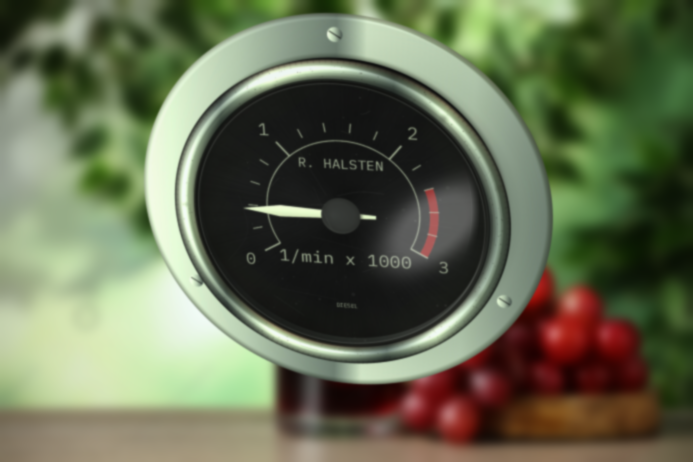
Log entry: {"value": 400, "unit": "rpm"}
